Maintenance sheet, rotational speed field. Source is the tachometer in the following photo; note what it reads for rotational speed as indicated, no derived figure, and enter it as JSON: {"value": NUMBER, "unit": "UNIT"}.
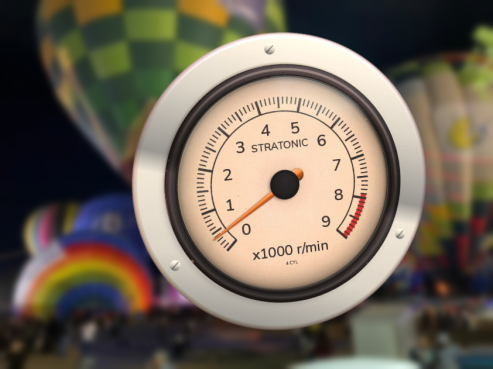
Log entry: {"value": 400, "unit": "rpm"}
